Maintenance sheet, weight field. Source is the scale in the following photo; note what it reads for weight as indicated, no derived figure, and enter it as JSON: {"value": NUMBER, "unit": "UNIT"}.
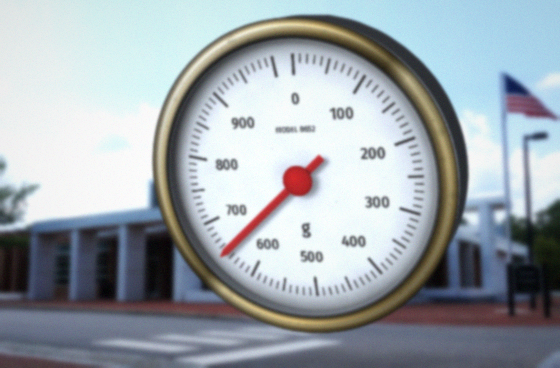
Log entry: {"value": 650, "unit": "g"}
